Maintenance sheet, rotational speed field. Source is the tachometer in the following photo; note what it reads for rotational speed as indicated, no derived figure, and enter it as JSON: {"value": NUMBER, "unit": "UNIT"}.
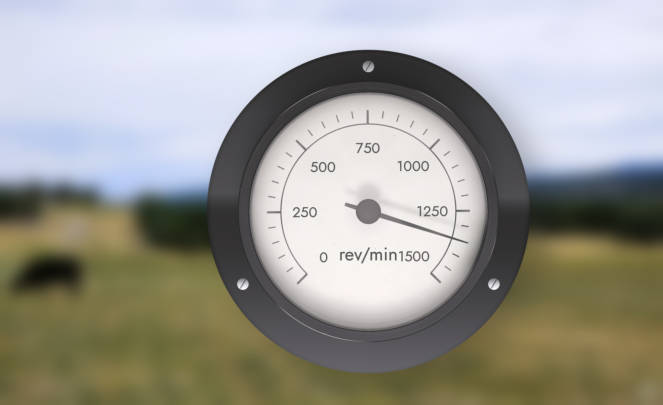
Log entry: {"value": 1350, "unit": "rpm"}
